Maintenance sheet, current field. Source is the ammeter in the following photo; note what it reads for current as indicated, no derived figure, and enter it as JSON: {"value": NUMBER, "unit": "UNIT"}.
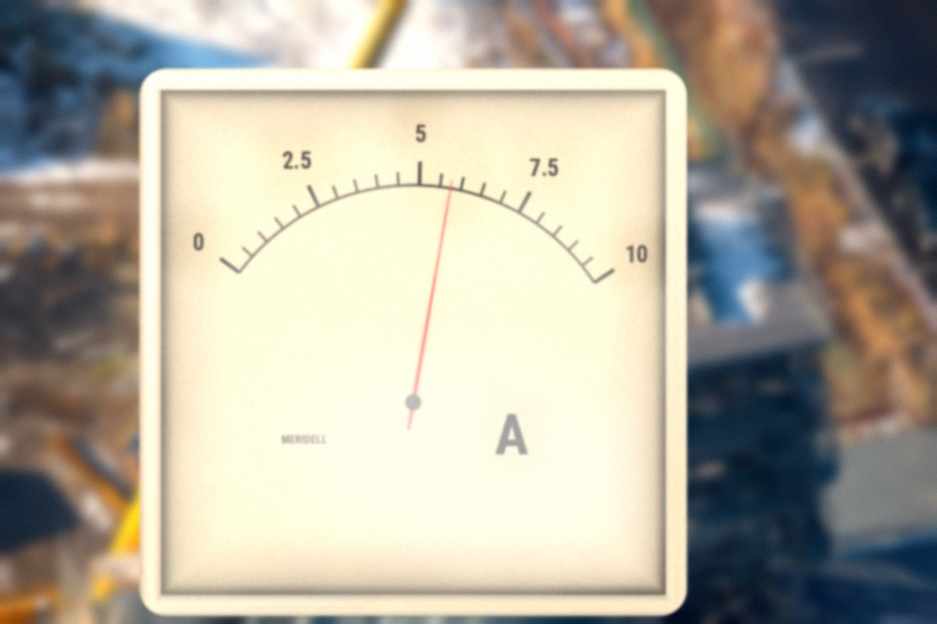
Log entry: {"value": 5.75, "unit": "A"}
